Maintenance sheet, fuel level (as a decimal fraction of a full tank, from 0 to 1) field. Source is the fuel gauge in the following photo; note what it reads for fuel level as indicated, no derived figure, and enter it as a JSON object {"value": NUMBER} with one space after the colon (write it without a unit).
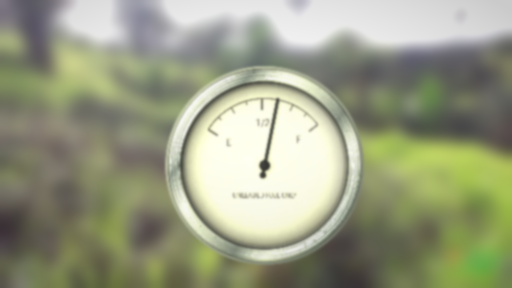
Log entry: {"value": 0.625}
